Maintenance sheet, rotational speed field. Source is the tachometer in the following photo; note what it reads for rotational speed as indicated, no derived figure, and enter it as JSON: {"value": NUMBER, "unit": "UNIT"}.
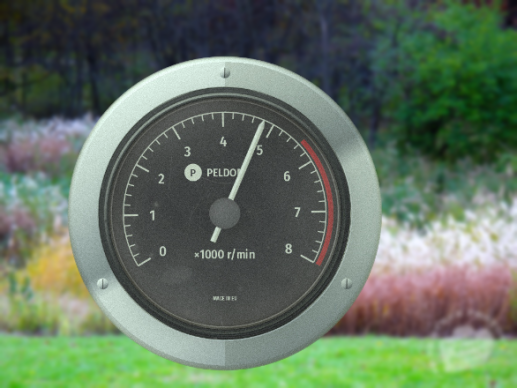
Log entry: {"value": 4800, "unit": "rpm"}
